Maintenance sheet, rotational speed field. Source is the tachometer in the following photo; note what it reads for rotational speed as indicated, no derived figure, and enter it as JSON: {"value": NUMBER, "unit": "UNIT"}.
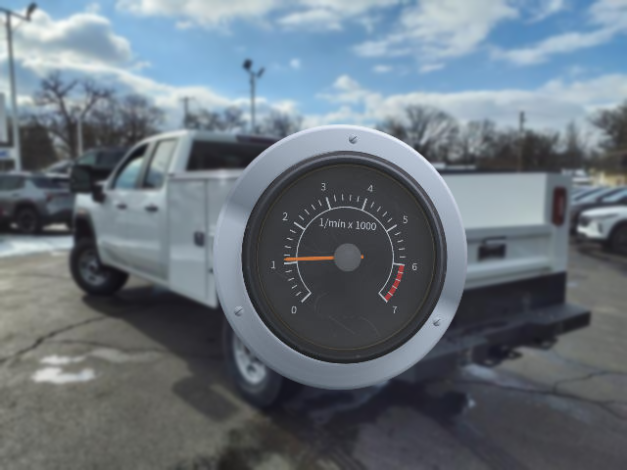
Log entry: {"value": 1100, "unit": "rpm"}
